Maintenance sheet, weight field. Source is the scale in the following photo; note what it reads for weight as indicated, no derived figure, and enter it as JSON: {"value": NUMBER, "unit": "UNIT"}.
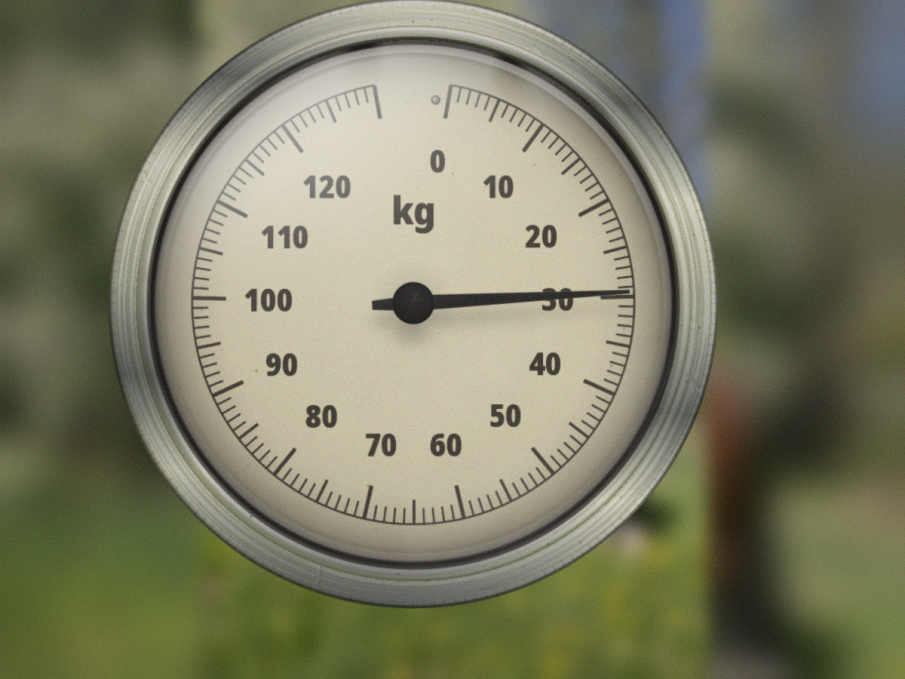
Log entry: {"value": 29.5, "unit": "kg"}
